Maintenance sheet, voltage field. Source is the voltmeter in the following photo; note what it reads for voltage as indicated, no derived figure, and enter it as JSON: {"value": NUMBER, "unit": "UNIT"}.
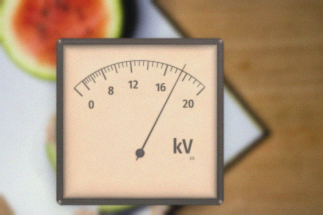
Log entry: {"value": 17.5, "unit": "kV"}
